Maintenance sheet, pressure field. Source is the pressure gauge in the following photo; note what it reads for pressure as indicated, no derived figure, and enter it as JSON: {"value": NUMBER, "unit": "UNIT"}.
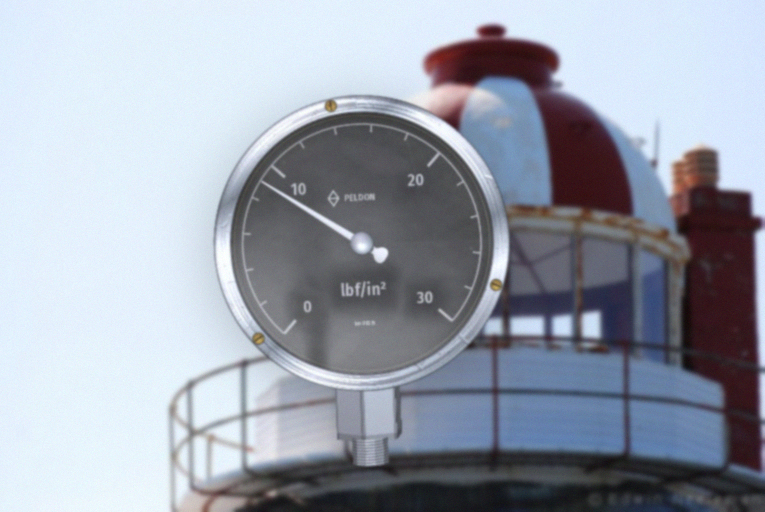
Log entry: {"value": 9, "unit": "psi"}
